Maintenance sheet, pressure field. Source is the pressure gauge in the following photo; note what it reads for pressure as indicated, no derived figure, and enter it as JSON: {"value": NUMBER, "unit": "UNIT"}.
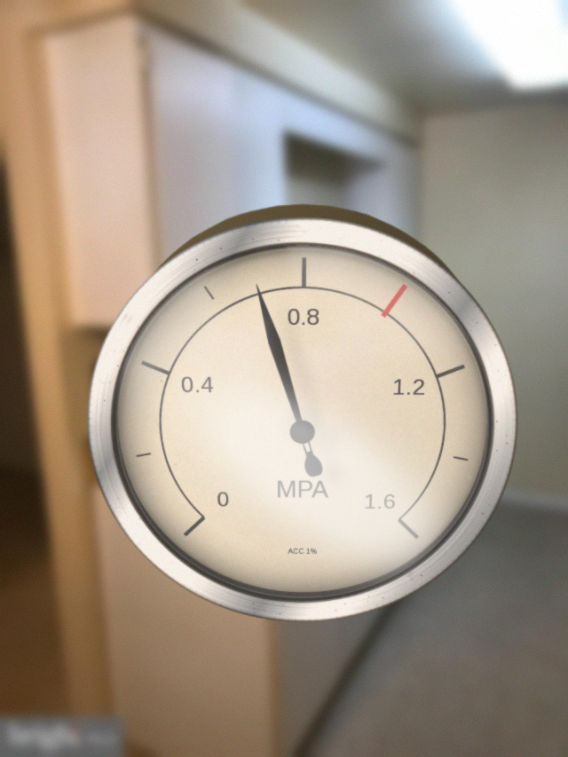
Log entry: {"value": 0.7, "unit": "MPa"}
